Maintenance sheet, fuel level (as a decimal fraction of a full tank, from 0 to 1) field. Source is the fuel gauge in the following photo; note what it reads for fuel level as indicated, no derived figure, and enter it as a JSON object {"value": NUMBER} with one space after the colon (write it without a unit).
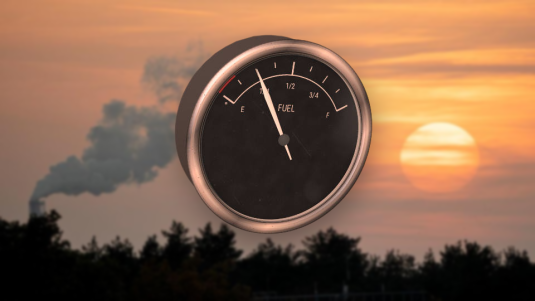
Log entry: {"value": 0.25}
